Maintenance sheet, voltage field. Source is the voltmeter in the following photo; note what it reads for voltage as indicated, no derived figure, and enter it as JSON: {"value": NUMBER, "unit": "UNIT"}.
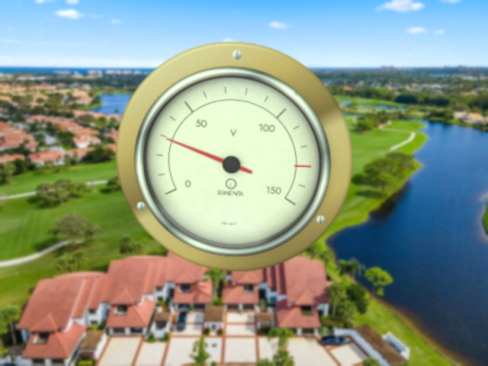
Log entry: {"value": 30, "unit": "V"}
